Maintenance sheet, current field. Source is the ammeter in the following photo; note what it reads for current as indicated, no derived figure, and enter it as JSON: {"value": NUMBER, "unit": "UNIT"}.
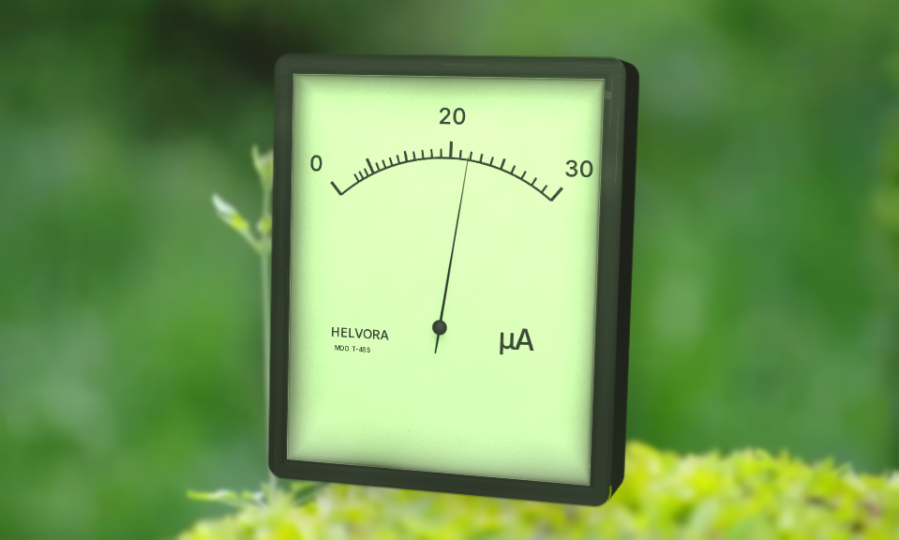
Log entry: {"value": 22, "unit": "µA"}
